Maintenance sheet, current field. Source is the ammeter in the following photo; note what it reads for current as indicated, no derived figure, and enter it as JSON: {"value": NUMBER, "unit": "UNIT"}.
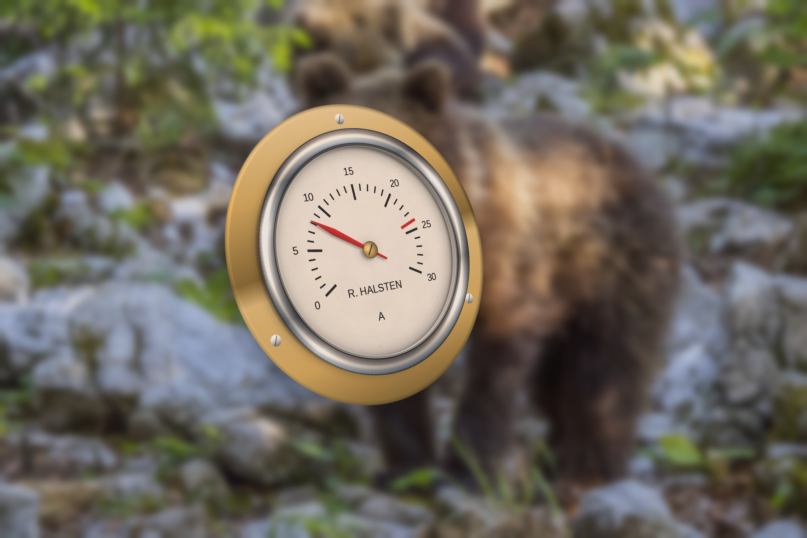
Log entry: {"value": 8, "unit": "A"}
